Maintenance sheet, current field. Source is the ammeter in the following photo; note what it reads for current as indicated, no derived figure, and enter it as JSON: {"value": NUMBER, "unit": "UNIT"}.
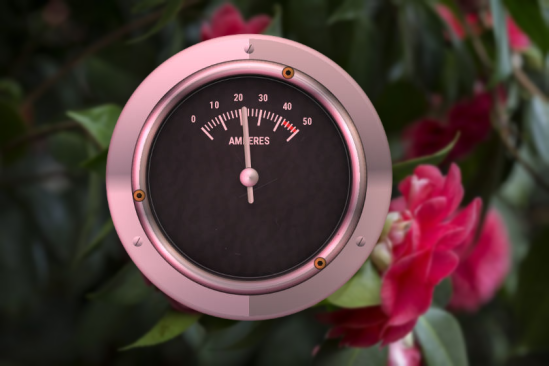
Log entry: {"value": 22, "unit": "A"}
